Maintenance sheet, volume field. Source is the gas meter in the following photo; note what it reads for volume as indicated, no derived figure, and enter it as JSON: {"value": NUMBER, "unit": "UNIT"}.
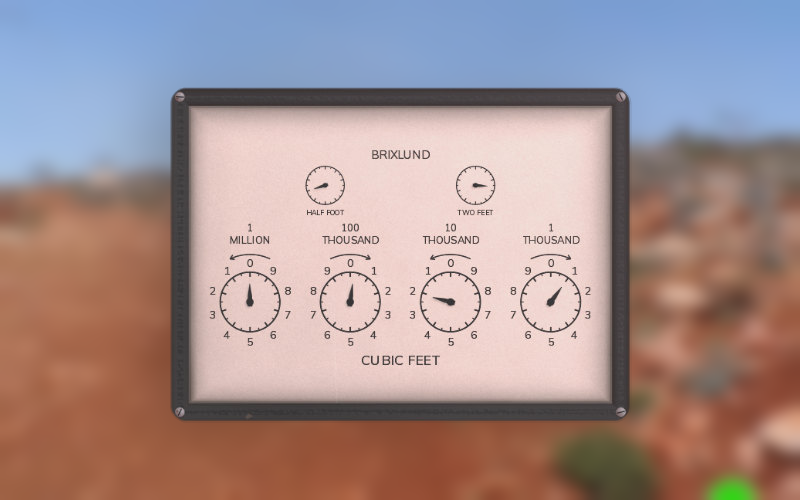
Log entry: {"value": 2100, "unit": "ft³"}
